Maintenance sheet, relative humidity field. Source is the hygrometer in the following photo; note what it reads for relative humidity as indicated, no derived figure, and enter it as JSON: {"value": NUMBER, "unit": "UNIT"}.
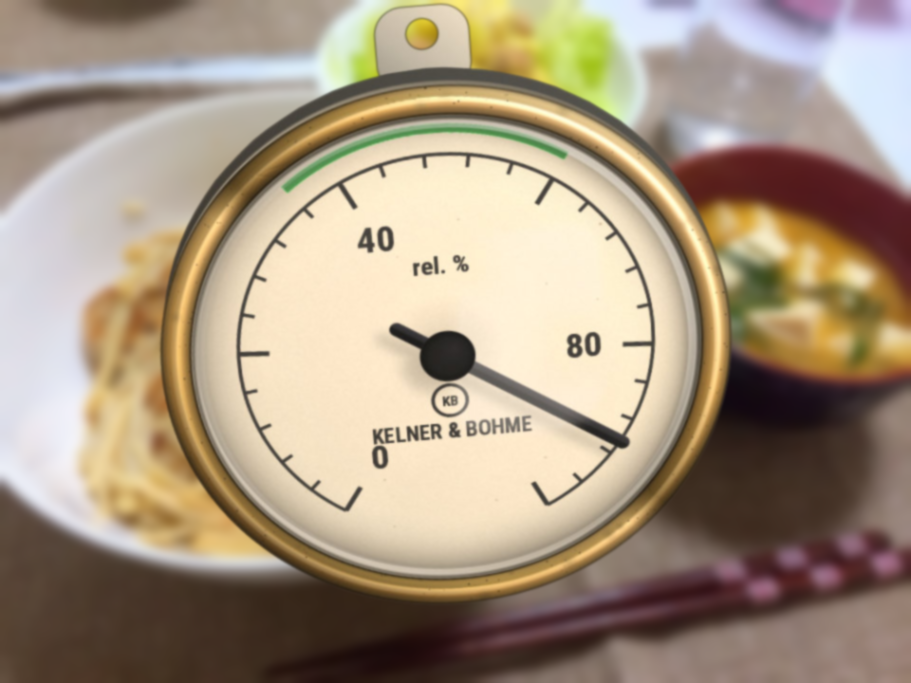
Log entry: {"value": 90, "unit": "%"}
